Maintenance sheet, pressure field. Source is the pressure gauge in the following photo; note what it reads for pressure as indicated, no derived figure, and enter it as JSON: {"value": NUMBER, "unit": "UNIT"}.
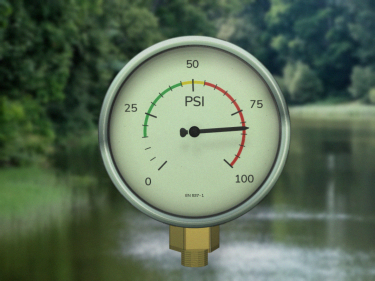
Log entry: {"value": 82.5, "unit": "psi"}
